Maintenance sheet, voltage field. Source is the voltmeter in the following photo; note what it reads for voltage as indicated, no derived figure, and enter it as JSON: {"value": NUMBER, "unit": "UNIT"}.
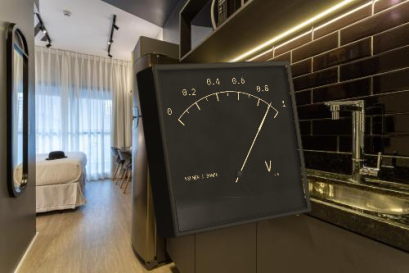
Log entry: {"value": 0.9, "unit": "V"}
